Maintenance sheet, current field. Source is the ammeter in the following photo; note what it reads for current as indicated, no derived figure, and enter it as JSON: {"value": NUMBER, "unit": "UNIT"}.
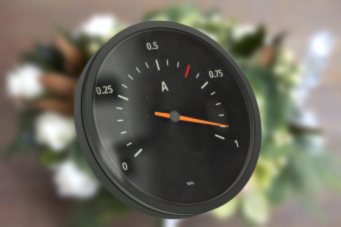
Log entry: {"value": 0.95, "unit": "A"}
